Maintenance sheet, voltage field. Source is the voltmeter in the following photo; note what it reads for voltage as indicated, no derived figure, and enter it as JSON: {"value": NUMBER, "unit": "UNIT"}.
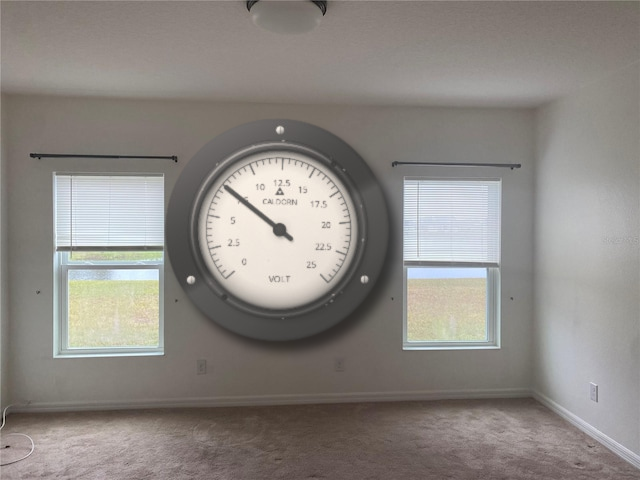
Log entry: {"value": 7.5, "unit": "V"}
